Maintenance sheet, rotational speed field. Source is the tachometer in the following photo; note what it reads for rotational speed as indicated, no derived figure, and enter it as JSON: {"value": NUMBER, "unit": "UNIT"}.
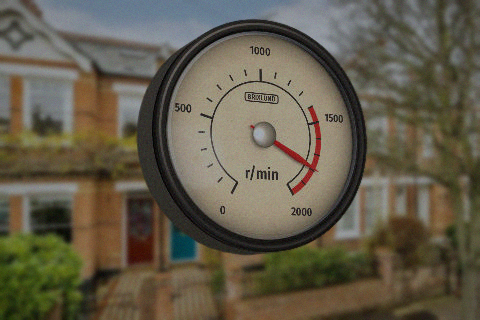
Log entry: {"value": 1800, "unit": "rpm"}
